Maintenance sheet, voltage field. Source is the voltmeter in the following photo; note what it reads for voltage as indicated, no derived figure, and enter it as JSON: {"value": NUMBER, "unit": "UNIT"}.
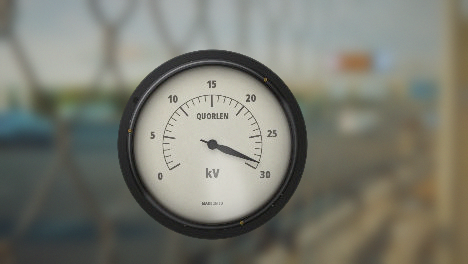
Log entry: {"value": 29, "unit": "kV"}
